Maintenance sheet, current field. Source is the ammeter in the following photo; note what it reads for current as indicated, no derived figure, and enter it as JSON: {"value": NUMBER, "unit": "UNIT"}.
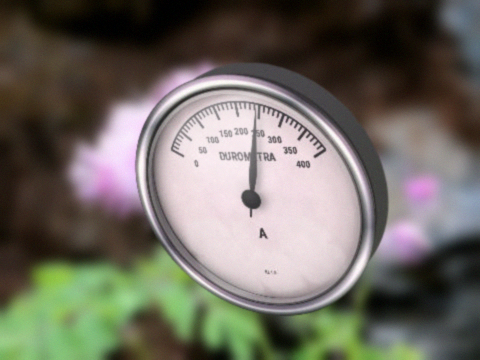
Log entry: {"value": 250, "unit": "A"}
